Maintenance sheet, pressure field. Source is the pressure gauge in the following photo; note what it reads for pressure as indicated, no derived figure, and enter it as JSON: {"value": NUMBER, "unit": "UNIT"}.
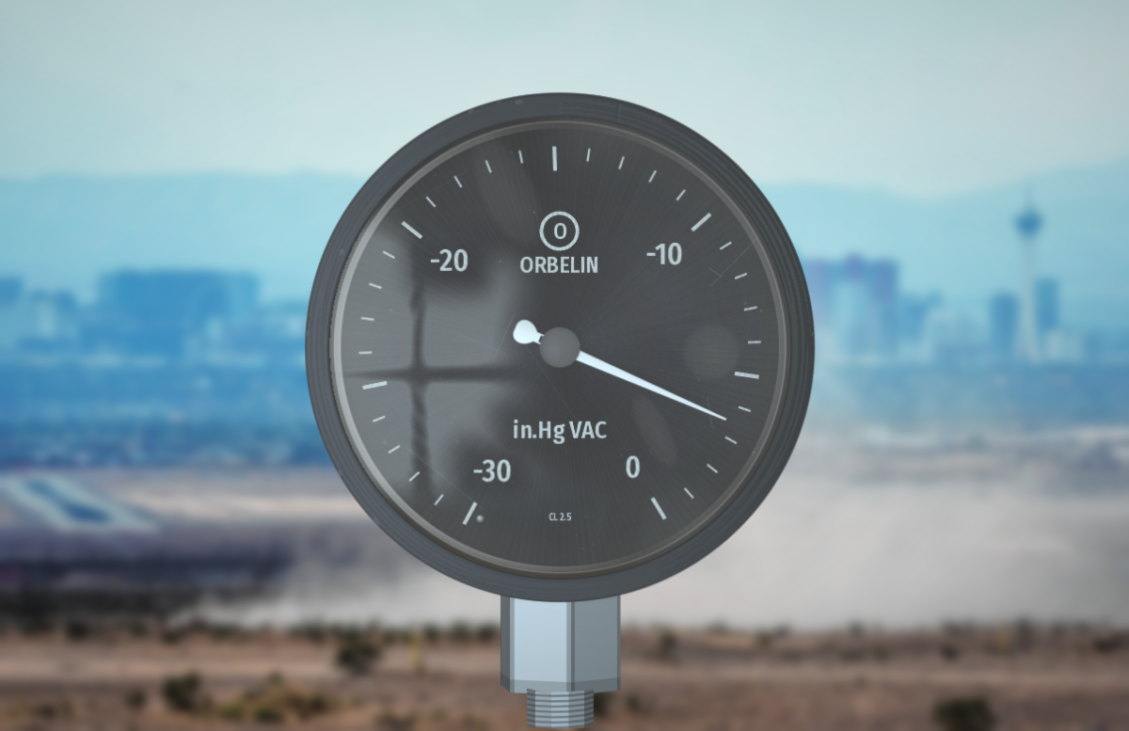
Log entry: {"value": -3.5, "unit": "inHg"}
